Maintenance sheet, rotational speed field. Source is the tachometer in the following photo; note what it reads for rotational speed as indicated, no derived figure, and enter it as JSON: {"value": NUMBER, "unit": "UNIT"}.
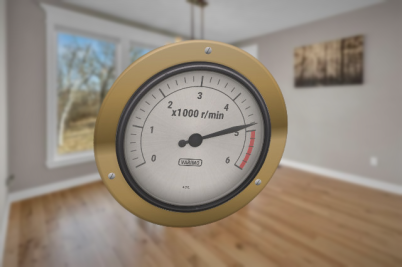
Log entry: {"value": 4800, "unit": "rpm"}
